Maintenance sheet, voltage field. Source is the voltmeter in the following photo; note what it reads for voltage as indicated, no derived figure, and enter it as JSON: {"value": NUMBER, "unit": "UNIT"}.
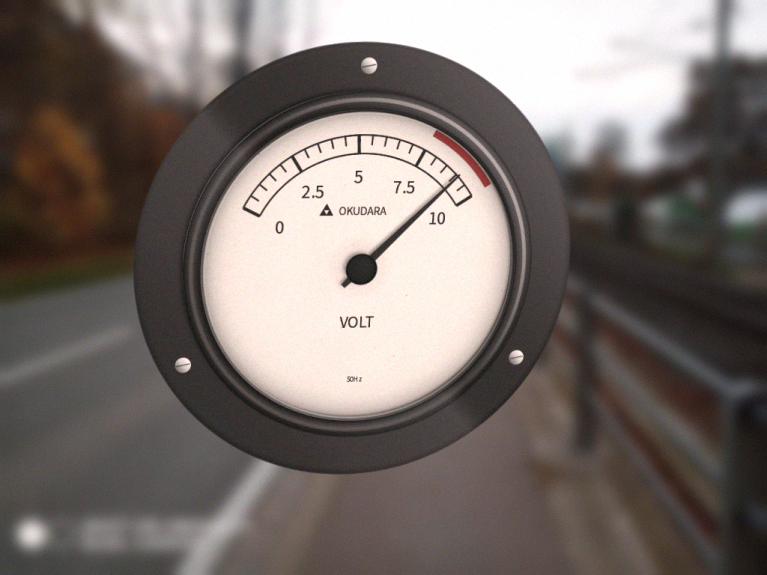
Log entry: {"value": 9, "unit": "V"}
